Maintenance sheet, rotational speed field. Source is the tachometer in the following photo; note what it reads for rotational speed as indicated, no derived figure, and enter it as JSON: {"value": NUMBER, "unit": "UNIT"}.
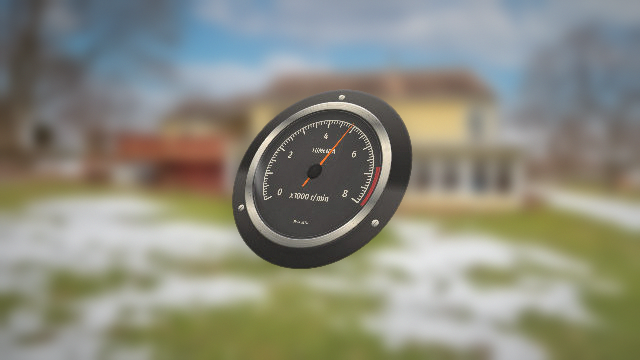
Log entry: {"value": 5000, "unit": "rpm"}
